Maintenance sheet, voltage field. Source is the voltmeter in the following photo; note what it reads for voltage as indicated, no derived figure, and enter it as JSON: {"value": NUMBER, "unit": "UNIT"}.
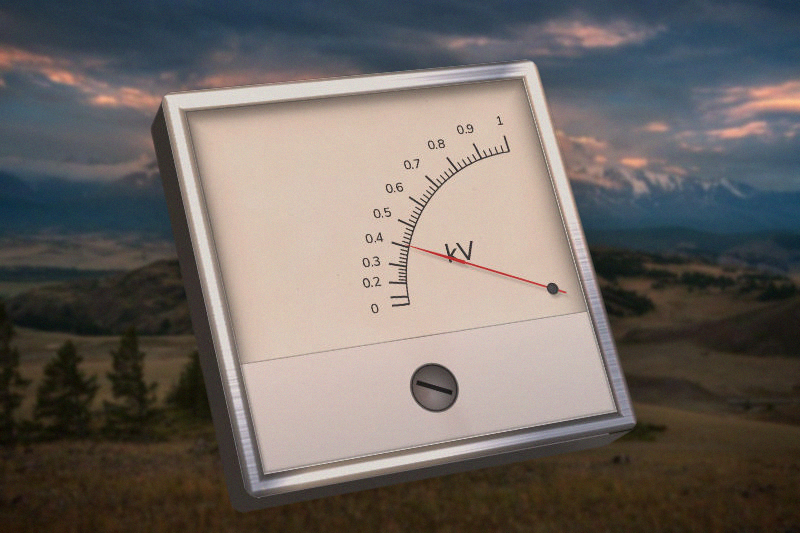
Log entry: {"value": 0.4, "unit": "kV"}
